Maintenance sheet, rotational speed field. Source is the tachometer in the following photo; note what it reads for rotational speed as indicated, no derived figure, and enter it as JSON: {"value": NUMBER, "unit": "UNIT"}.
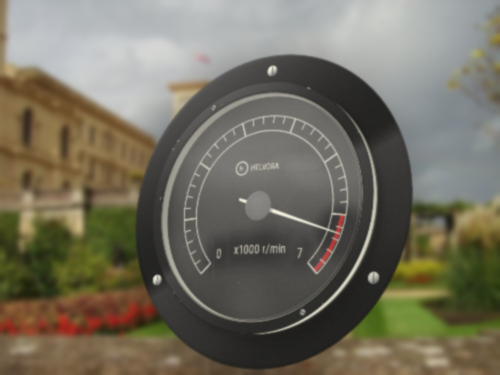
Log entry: {"value": 6300, "unit": "rpm"}
